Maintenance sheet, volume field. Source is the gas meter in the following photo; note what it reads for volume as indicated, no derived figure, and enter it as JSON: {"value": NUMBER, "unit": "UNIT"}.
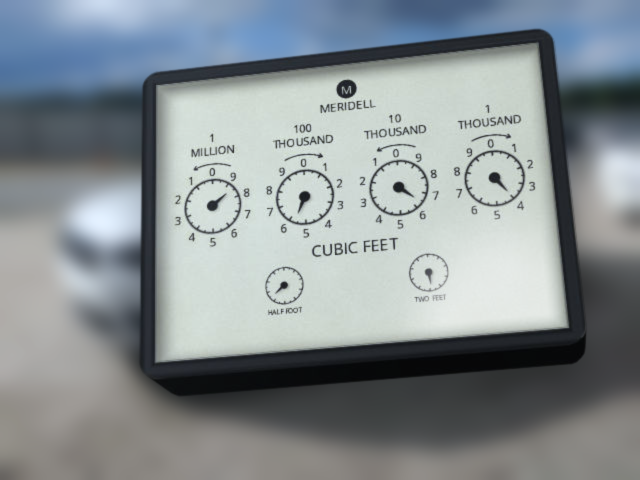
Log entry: {"value": 856400, "unit": "ft³"}
